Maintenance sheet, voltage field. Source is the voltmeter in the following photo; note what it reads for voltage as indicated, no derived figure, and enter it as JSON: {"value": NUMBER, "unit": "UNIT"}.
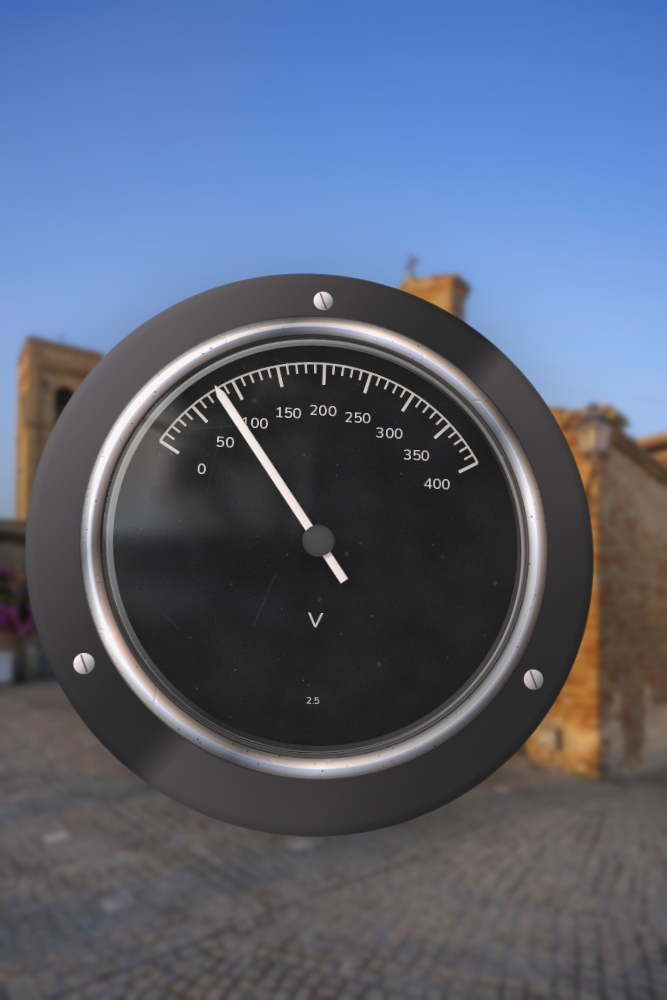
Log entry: {"value": 80, "unit": "V"}
